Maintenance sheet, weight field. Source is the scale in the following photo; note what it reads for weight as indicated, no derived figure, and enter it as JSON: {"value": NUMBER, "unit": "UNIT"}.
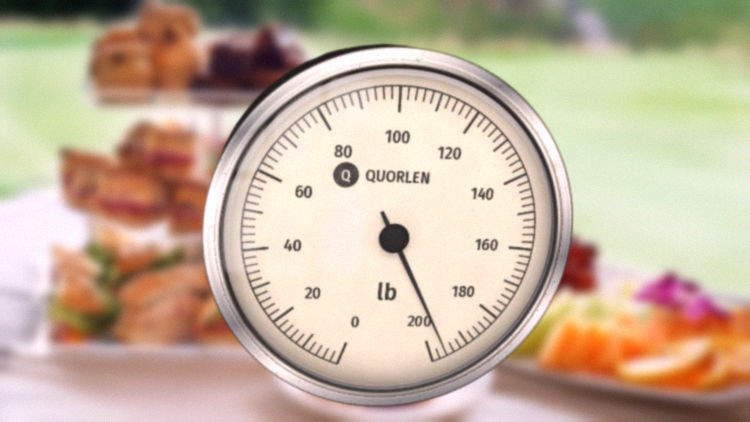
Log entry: {"value": 196, "unit": "lb"}
